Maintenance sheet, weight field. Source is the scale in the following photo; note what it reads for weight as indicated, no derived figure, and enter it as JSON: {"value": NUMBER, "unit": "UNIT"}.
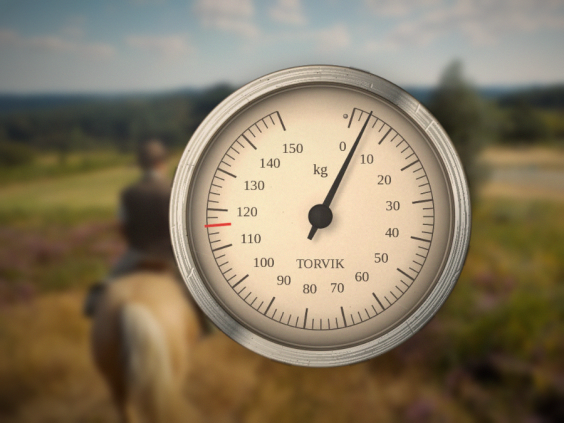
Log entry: {"value": 4, "unit": "kg"}
